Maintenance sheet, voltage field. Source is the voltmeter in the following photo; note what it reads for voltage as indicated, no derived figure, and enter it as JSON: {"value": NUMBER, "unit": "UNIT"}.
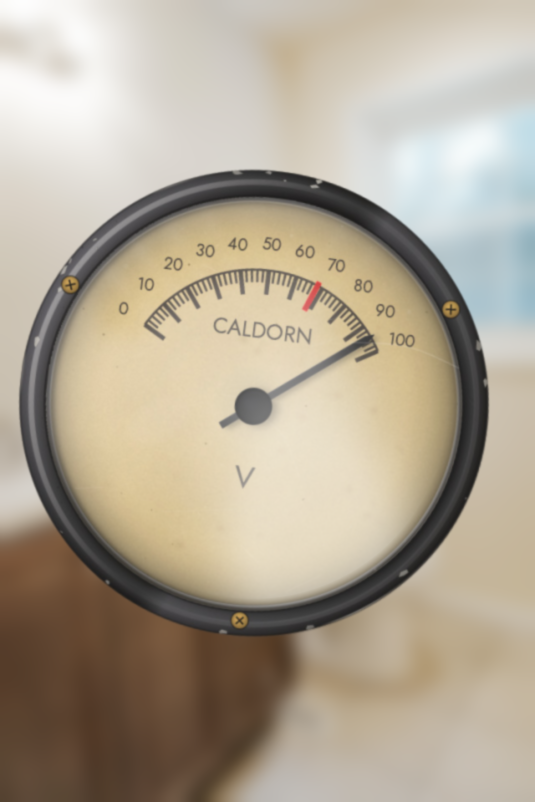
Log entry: {"value": 94, "unit": "V"}
